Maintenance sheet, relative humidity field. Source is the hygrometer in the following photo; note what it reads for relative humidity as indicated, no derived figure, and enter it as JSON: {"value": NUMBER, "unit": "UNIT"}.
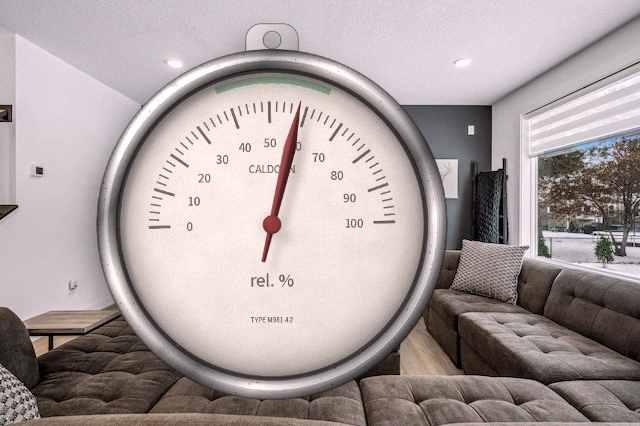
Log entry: {"value": 58, "unit": "%"}
